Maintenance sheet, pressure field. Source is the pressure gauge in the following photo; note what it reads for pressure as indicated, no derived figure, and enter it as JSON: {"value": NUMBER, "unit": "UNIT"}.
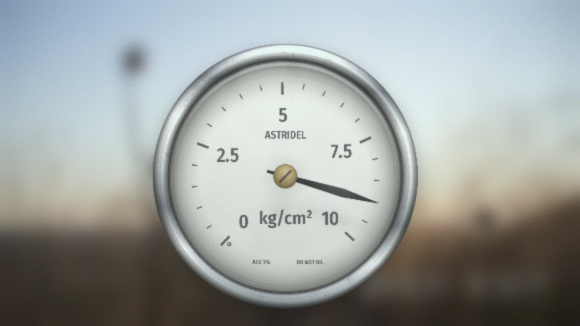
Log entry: {"value": 9, "unit": "kg/cm²"}
